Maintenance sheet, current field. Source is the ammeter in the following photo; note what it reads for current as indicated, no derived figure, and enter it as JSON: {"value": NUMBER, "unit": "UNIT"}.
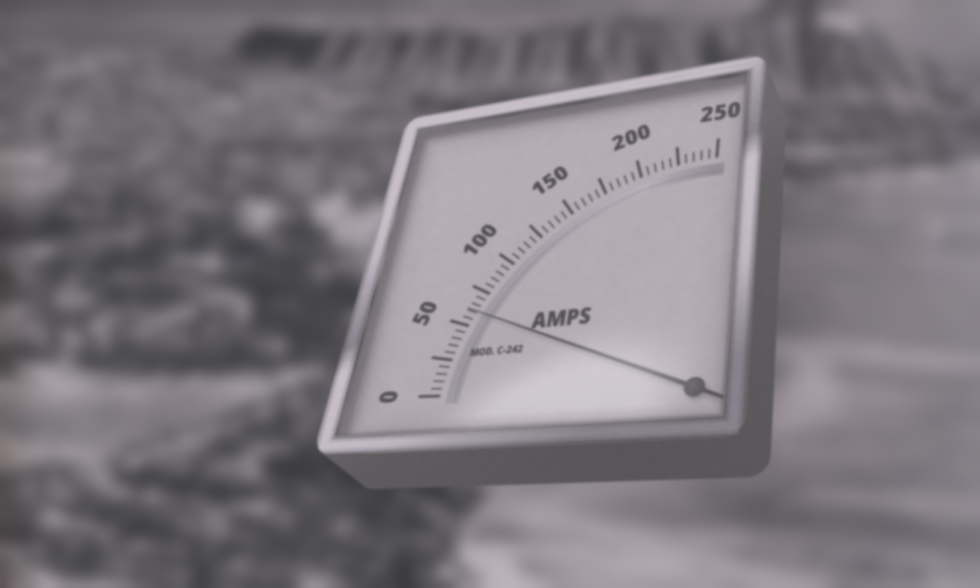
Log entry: {"value": 60, "unit": "A"}
